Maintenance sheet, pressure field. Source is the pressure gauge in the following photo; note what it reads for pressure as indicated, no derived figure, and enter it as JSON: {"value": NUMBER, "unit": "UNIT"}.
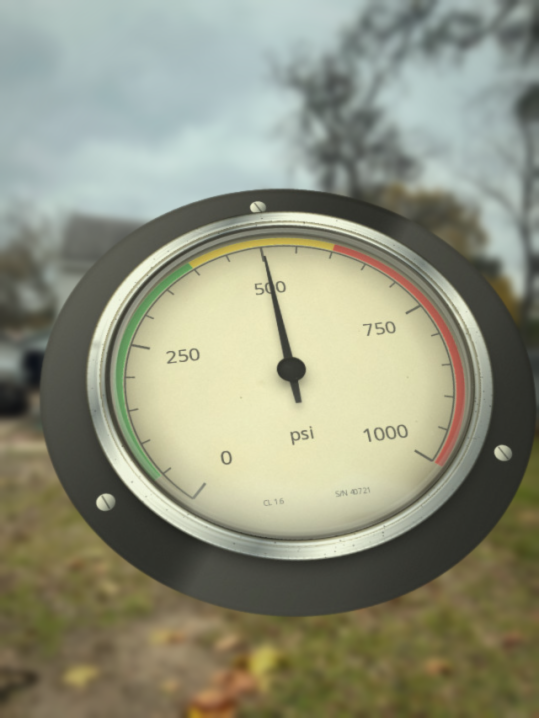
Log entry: {"value": 500, "unit": "psi"}
